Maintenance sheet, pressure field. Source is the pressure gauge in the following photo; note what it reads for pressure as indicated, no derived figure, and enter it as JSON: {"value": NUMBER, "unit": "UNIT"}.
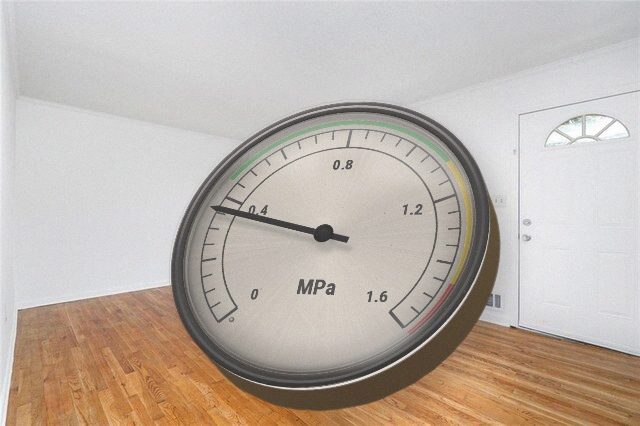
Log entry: {"value": 0.35, "unit": "MPa"}
